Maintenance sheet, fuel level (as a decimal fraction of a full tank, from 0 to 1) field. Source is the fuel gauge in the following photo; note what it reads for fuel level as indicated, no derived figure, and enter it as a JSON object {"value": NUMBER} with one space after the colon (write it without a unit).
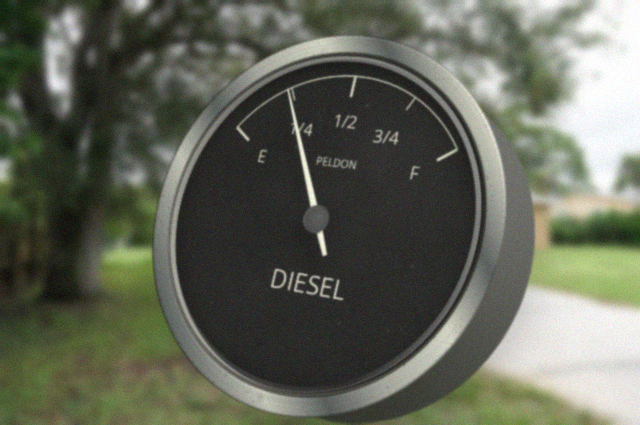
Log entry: {"value": 0.25}
